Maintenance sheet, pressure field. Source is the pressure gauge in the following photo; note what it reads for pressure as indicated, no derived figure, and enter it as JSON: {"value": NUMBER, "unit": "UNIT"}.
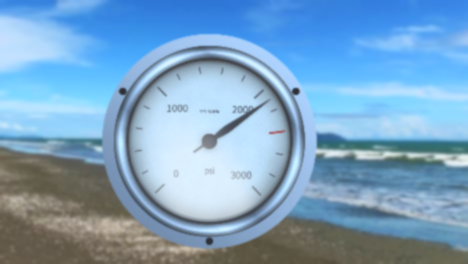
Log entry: {"value": 2100, "unit": "psi"}
